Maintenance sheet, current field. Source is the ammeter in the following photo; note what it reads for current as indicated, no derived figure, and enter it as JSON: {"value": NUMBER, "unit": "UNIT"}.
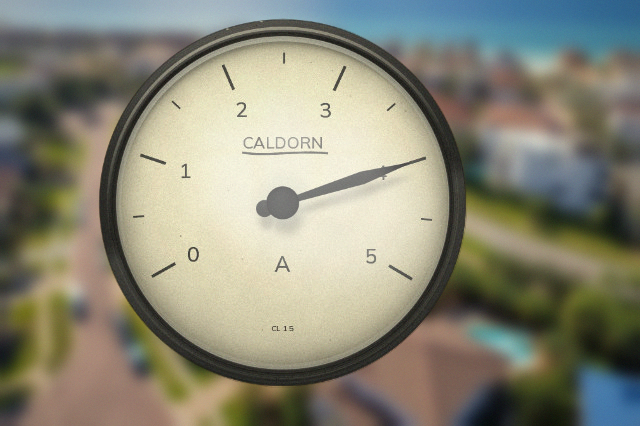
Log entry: {"value": 4, "unit": "A"}
